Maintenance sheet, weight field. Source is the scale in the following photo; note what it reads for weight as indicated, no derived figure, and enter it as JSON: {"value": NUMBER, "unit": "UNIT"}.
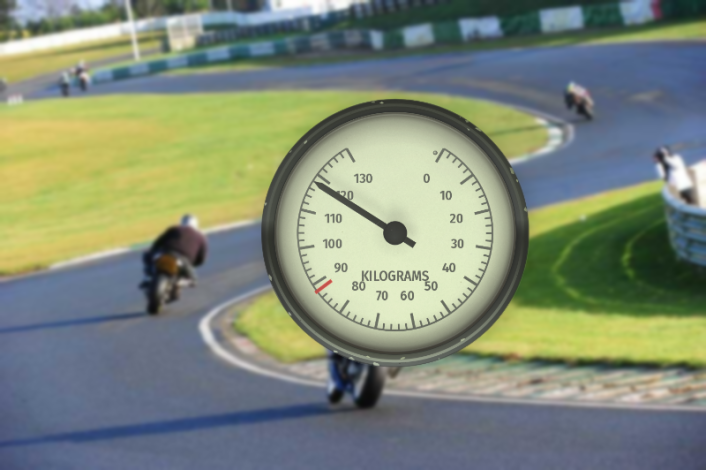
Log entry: {"value": 118, "unit": "kg"}
